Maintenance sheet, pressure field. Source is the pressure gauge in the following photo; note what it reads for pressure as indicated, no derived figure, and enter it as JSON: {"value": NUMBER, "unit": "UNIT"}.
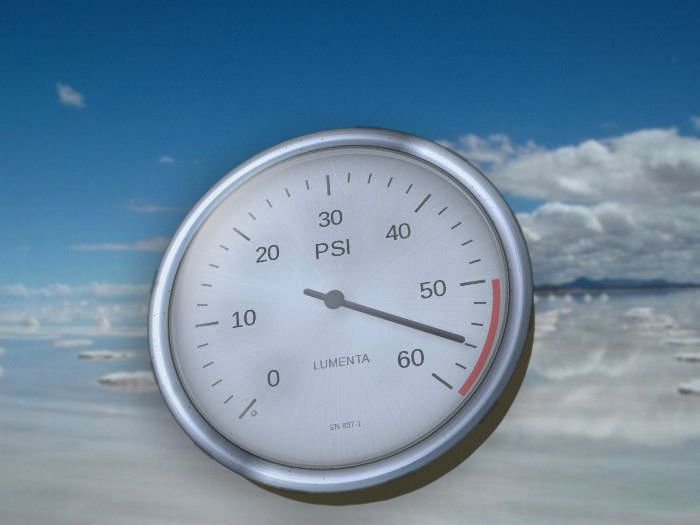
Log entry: {"value": 56, "unit": "psi"}
